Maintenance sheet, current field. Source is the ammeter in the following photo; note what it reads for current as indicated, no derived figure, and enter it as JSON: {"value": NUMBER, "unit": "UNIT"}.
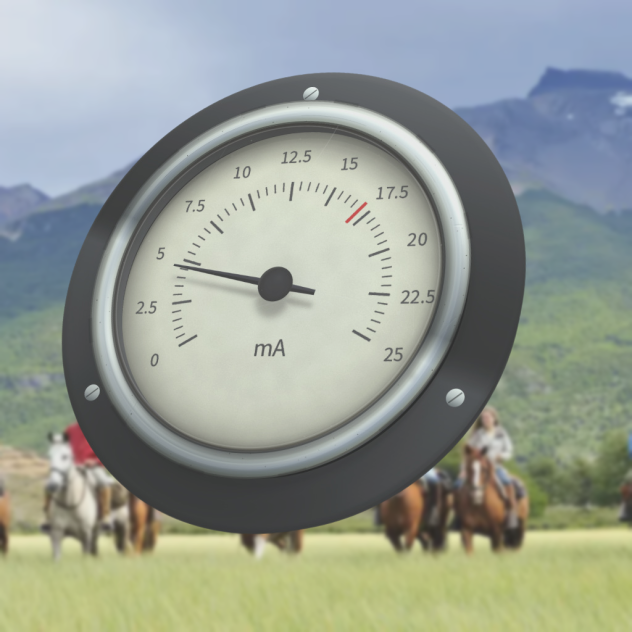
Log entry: {"value": 4.5, "unit": "mA"}
